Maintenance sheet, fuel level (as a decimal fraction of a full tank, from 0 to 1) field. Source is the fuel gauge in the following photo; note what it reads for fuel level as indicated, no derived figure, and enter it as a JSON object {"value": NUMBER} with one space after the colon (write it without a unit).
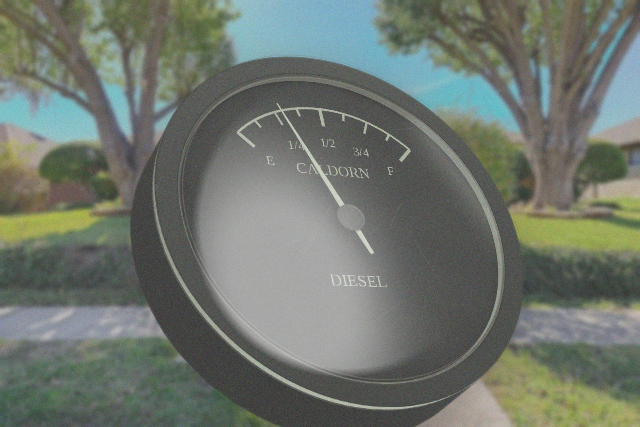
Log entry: {"value": 0.25}
